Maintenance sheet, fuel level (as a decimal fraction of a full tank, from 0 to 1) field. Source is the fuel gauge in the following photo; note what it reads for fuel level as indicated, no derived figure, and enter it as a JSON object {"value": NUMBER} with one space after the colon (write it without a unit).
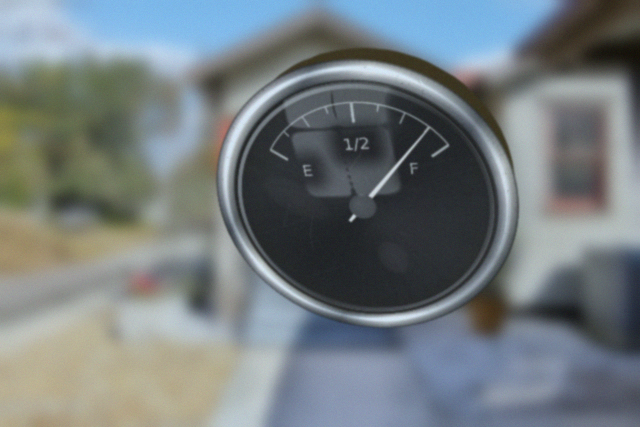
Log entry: {"value": 0.875}
